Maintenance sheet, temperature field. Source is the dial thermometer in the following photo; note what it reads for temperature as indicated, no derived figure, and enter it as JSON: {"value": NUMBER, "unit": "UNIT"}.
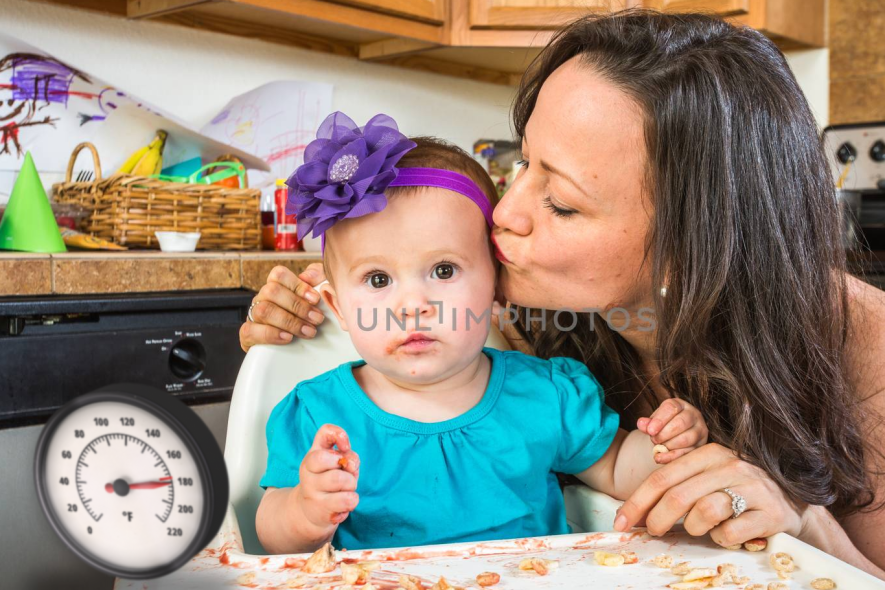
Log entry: {"value": 180, "unit": "°F"}
